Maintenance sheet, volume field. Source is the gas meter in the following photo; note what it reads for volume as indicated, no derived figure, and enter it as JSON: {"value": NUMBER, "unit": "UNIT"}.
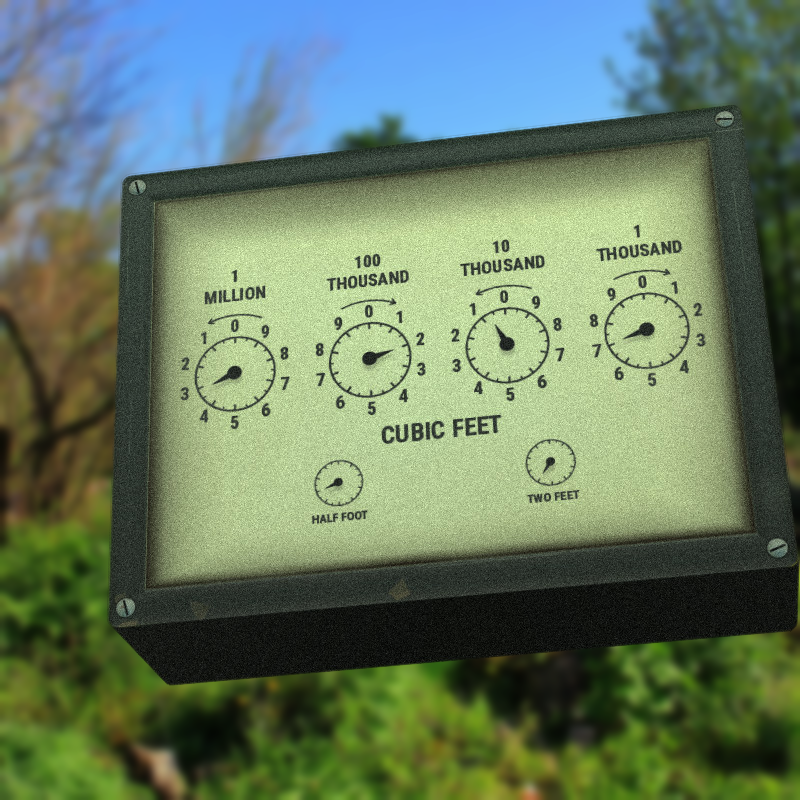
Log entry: {"value": 320700, "unit": "ft³"}
